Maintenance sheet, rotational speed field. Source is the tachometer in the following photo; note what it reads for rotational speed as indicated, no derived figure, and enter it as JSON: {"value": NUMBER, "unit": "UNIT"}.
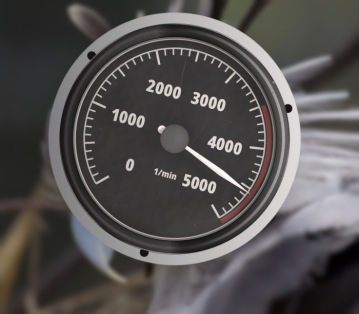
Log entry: {"value": 4550, "unit": "rpm"}
